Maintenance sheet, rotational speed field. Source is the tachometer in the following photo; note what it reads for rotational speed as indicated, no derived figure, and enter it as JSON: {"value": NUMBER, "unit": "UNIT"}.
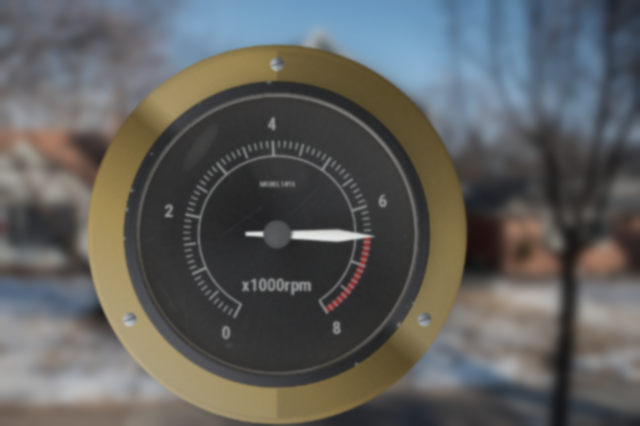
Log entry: {"value": 6500, "unit": "rpm"}
